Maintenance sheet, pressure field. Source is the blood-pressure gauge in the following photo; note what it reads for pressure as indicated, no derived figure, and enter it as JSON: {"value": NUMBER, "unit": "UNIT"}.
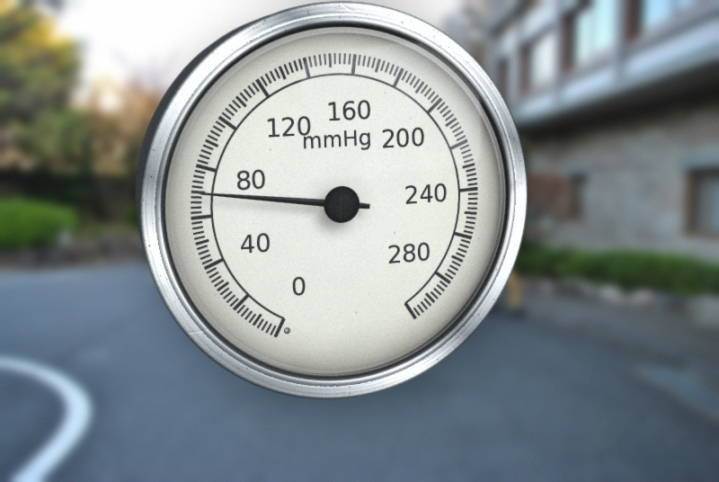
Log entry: {"value": 70, "unit": "mmHg"}
